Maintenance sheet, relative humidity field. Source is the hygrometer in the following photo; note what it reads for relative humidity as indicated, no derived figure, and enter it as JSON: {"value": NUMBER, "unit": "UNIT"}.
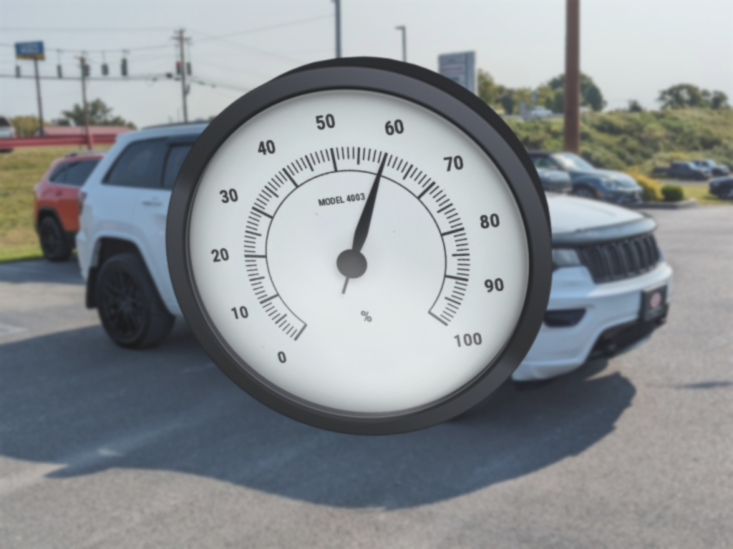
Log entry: {"value": 60, "unit": "%"}
